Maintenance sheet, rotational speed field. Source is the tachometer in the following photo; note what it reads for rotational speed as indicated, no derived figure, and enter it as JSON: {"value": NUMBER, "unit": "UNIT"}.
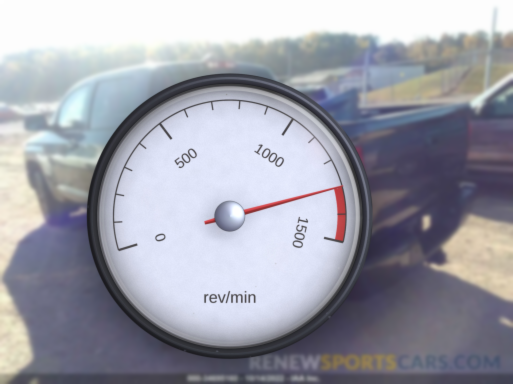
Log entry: {"value": 1300, "unit": "rpm"}
